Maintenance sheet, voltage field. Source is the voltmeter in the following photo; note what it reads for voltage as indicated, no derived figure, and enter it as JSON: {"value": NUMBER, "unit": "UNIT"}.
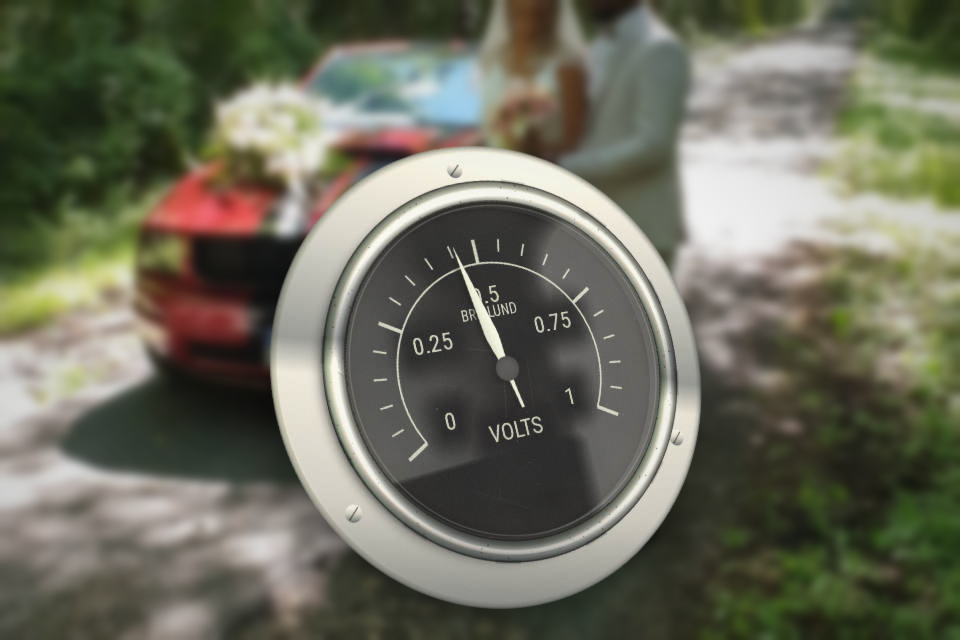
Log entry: {"value": 0.45, "unit": "V"}
